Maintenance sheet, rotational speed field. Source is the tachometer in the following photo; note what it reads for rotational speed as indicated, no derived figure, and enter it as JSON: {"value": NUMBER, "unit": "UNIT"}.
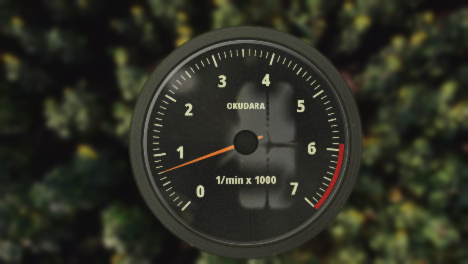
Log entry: {"value": 700, "unit": "rpm"}
